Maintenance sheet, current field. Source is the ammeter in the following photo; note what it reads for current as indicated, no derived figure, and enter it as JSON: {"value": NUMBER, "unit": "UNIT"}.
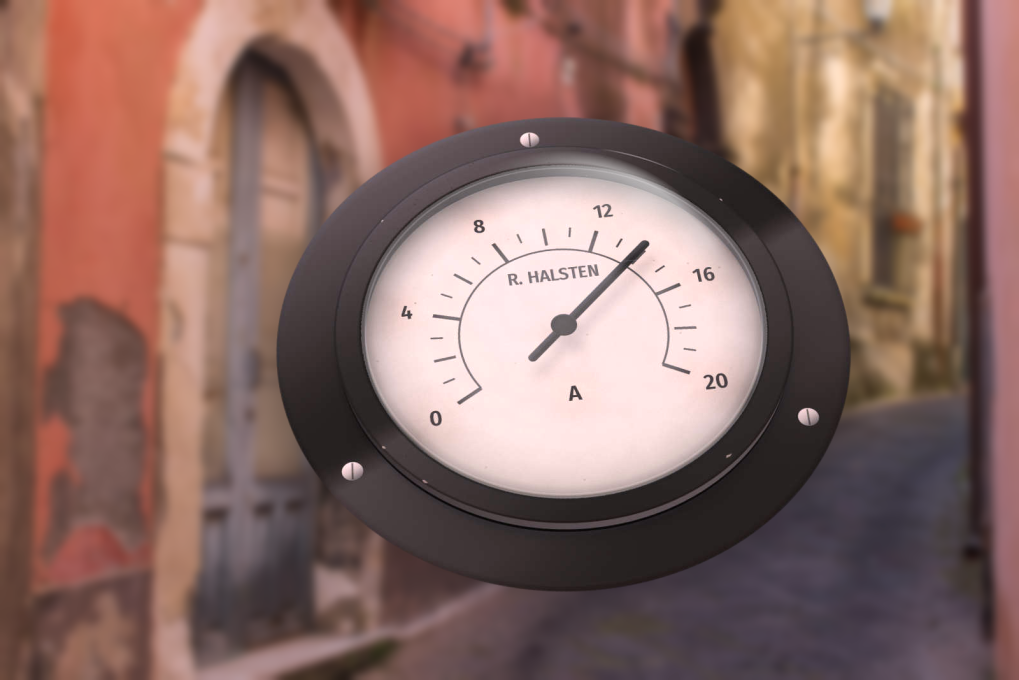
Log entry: {"value": 14, "unit": "A"}
